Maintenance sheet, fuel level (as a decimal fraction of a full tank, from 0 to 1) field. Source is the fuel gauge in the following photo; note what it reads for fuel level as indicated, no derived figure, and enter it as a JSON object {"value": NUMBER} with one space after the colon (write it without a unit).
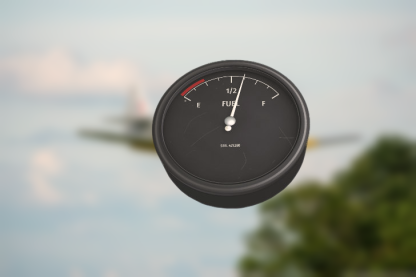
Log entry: {"value": 0.625}
